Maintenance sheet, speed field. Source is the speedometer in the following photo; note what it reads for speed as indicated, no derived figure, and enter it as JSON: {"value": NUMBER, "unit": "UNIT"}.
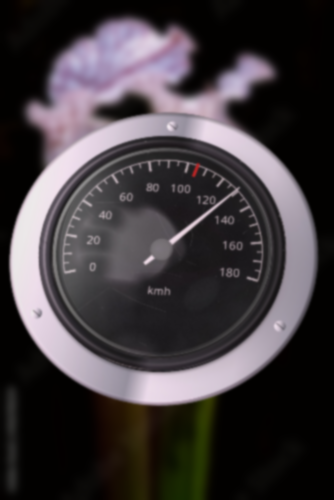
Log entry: {"value": 130, "unit": "km/h"}
